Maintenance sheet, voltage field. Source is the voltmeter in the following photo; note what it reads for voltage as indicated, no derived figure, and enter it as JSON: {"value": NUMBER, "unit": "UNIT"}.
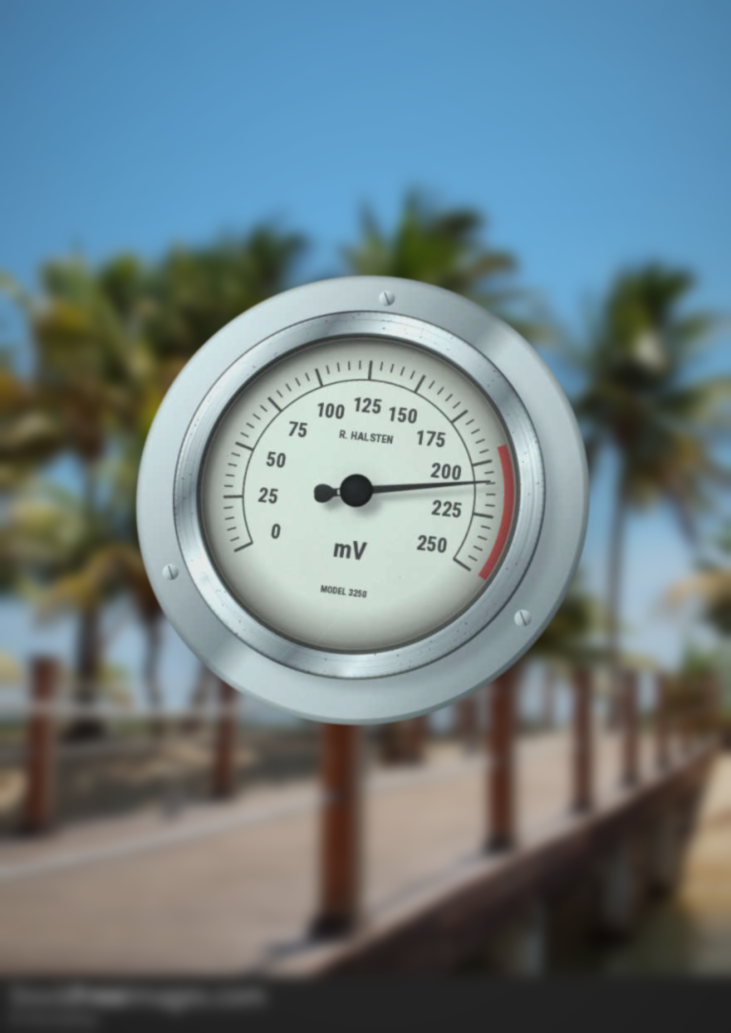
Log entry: {"value": 210, "unit": "mV"}
